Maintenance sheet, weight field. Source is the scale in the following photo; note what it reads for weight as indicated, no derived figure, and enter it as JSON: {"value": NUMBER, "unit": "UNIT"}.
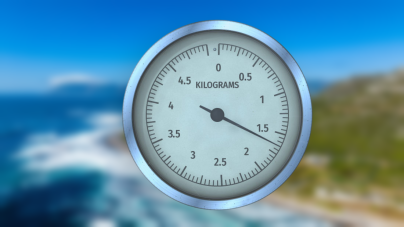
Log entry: {"value": 1.65, "unit": "kg"}
